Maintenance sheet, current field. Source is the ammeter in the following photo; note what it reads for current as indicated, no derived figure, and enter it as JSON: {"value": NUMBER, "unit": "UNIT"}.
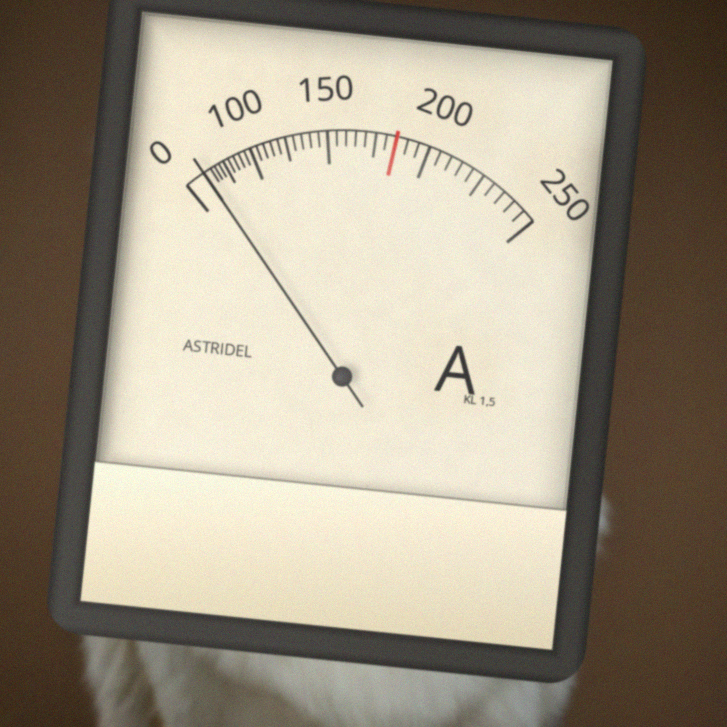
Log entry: {"value": 50, "unit": "A"}
